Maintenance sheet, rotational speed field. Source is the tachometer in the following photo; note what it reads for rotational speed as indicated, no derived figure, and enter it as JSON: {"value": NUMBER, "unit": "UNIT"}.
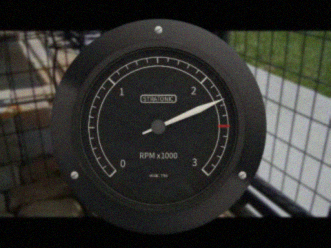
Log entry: {"value": 2250, "unit": "rpm"}
